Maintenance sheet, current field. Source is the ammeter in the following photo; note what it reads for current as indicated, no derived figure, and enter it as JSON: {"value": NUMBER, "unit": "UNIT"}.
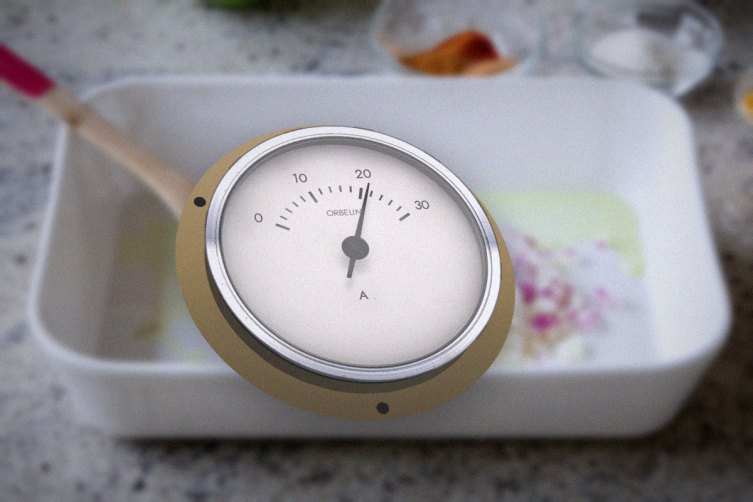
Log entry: {"value": 21, "unit": "A"}
